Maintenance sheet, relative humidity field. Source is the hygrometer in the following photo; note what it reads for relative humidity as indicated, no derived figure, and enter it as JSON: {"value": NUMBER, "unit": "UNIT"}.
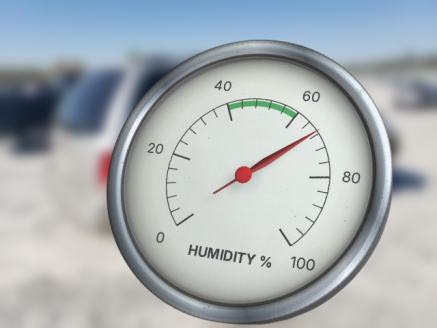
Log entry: {"value": 68, "unit": "%"}
